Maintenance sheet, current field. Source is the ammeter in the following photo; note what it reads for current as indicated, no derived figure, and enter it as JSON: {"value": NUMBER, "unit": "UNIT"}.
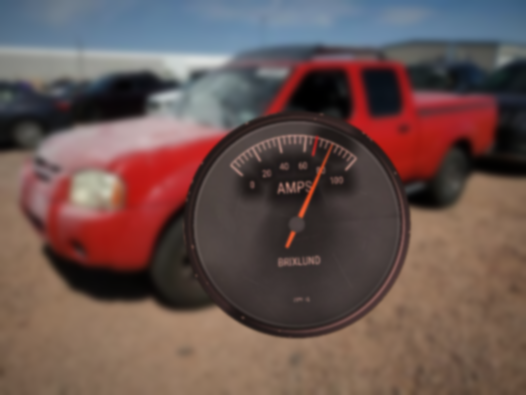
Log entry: {"value": 80, "unit": "A"}
